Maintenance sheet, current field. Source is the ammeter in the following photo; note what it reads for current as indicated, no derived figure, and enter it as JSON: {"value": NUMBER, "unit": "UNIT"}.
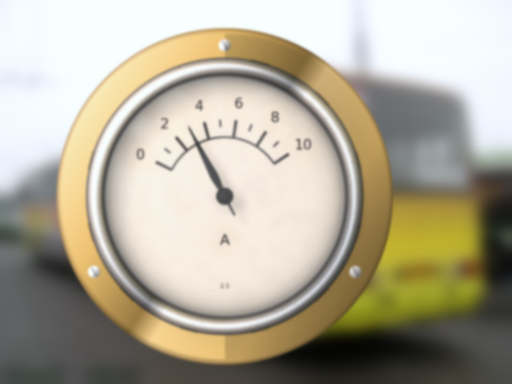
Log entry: {"value": 3, "unit": "A"}
